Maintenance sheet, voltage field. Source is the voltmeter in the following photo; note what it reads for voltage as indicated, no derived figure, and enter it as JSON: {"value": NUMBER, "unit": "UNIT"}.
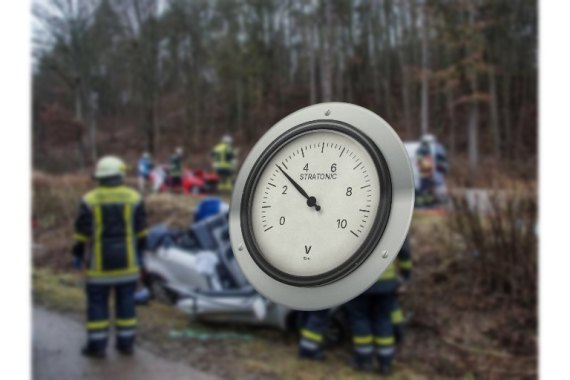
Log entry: {"value": 2.8, "unit": "V"}
